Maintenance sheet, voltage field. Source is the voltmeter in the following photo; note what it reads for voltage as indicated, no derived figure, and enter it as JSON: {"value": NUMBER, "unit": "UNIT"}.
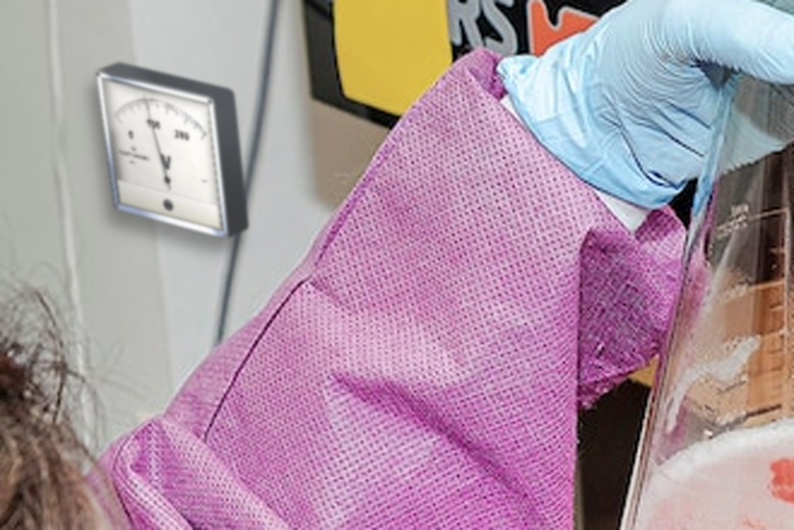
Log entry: {"value": 100, "unit": "V"}
